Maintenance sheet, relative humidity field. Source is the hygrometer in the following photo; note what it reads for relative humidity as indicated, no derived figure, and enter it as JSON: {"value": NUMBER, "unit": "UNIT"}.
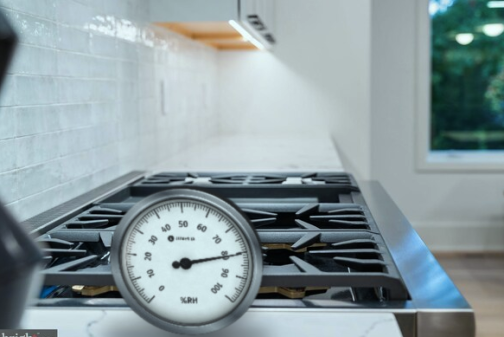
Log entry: {"value": 80, "unit": "%"}
